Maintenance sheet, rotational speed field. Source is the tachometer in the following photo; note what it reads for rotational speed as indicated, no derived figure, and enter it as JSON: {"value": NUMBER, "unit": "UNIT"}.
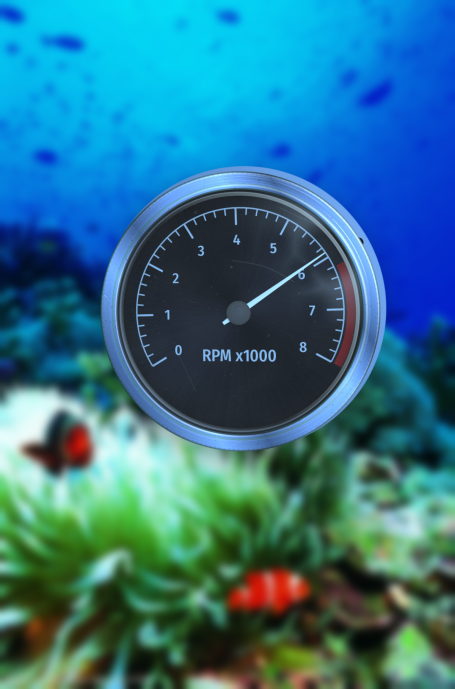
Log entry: {"value": 5900, "unit": "rpm"}
